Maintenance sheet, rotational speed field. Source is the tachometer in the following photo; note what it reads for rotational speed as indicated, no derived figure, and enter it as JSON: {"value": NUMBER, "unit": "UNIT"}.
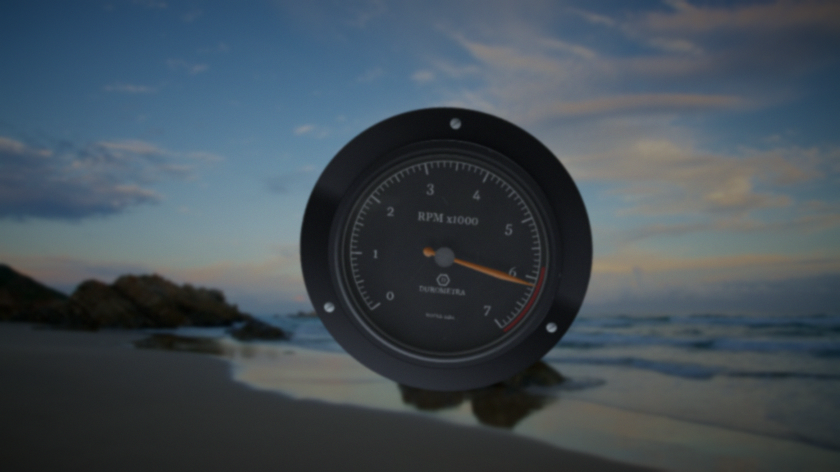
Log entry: {"value": 6100, "unit": "rpm"}
